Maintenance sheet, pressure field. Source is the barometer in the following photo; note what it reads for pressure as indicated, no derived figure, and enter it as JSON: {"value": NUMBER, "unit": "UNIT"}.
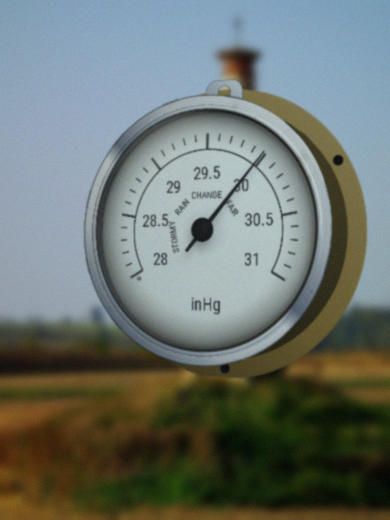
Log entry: {"value": 30, "unit": "inHg"}
